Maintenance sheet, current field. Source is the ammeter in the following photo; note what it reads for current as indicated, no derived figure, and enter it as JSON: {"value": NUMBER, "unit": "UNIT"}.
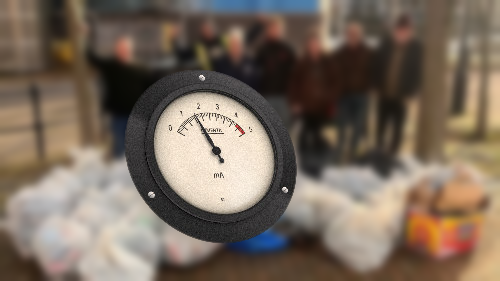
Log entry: {"value": 1.5, "unit": "mA"}
